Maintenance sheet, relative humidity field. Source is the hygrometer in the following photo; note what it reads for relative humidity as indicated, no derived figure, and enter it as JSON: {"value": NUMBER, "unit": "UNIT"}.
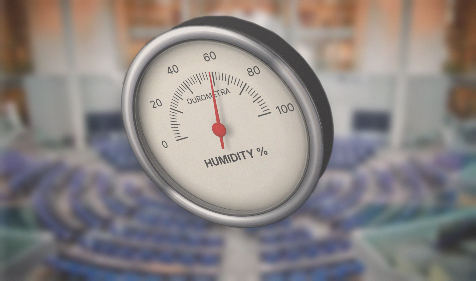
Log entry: {"value": 60, "unit": "%"}
